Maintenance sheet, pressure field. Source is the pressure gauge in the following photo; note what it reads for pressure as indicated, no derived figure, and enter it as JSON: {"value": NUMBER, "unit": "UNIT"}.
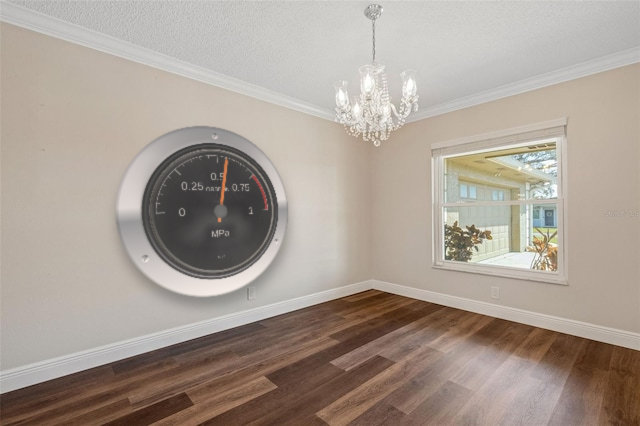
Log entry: {"value": 0.55, "unit": "MPa"}
